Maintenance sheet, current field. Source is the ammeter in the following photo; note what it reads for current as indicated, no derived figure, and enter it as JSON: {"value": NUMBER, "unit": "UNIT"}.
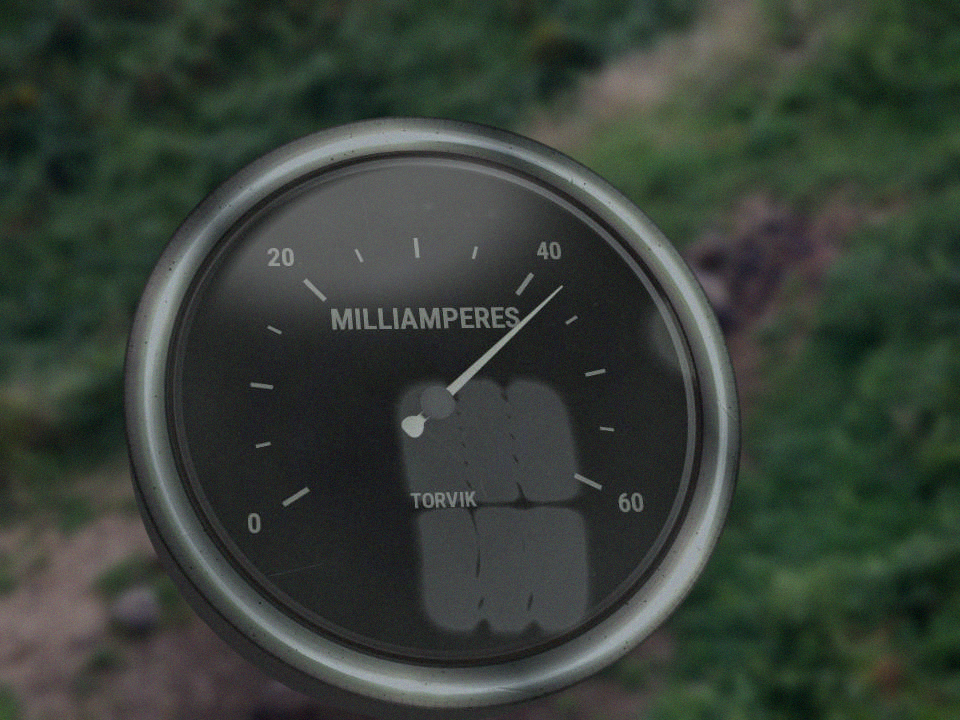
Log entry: {"value": 42.5, "unit": "mA"}
